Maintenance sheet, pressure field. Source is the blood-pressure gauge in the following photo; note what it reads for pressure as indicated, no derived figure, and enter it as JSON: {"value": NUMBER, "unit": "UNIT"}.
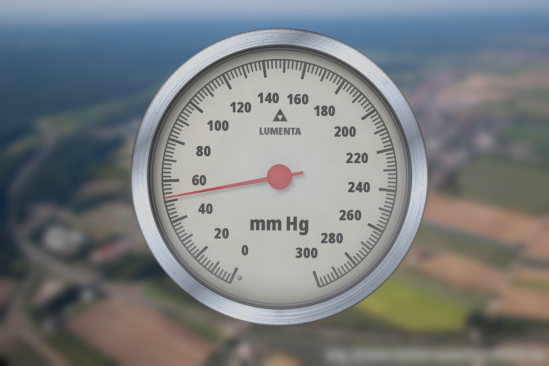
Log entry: {"value": 52, "unit": "mmHg"}
